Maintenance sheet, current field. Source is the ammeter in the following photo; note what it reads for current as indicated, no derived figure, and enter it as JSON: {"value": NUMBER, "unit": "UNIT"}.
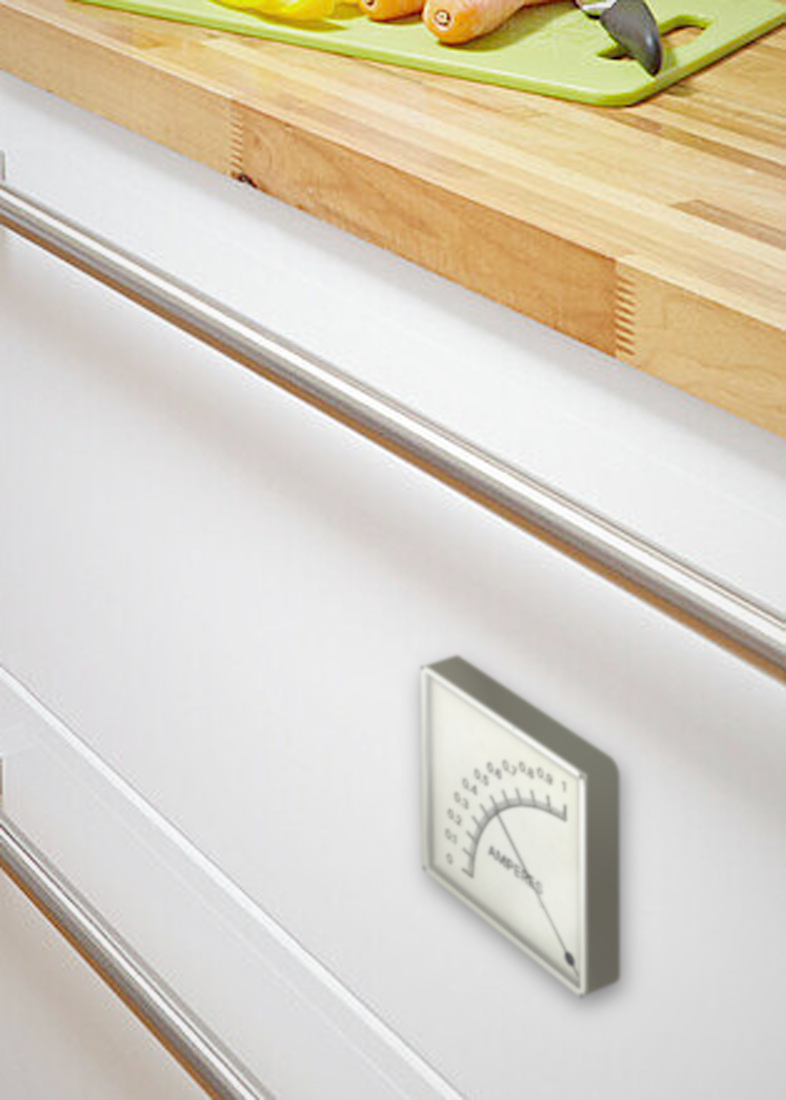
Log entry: {"value": 0.5, "unit": "A"}
